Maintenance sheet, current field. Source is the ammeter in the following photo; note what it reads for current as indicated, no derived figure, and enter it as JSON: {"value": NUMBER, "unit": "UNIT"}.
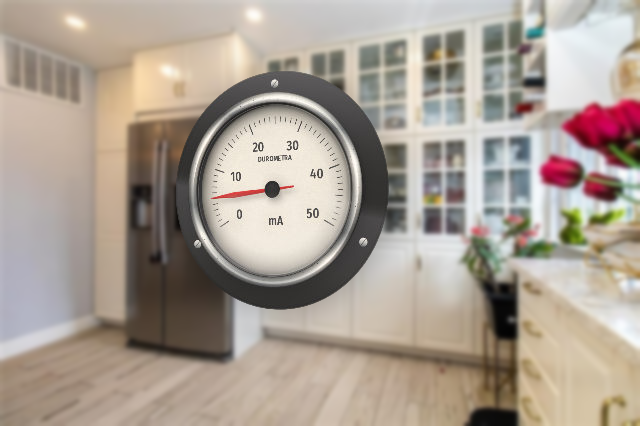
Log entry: {"value": 5, "unit": "mA"}
